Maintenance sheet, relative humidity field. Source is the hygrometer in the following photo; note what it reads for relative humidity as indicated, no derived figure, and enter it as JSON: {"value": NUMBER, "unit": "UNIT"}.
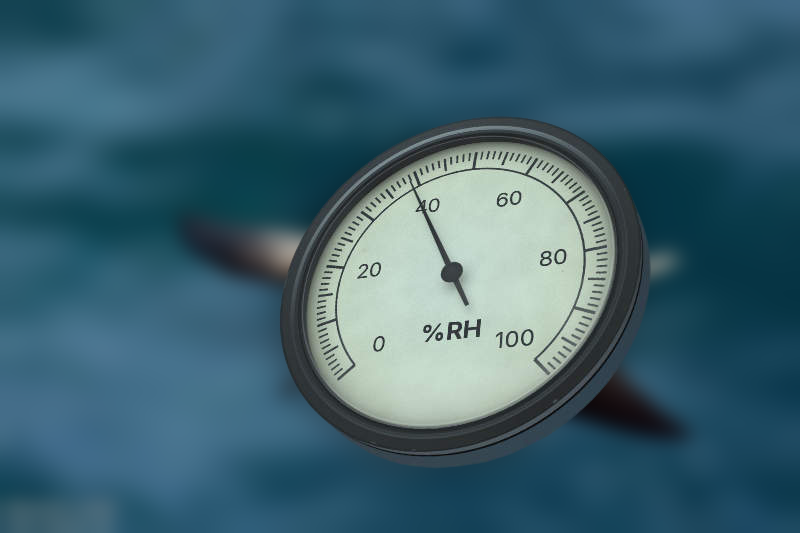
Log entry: {"value": 39, "unit": "%"}
